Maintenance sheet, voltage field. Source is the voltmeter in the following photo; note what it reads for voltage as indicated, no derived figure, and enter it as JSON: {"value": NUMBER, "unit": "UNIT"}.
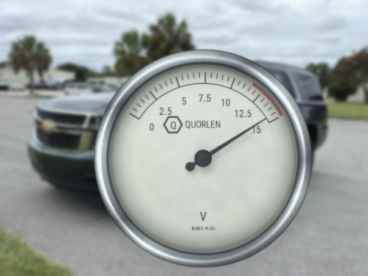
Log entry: {"value": 14.5, "unit": "V"}
